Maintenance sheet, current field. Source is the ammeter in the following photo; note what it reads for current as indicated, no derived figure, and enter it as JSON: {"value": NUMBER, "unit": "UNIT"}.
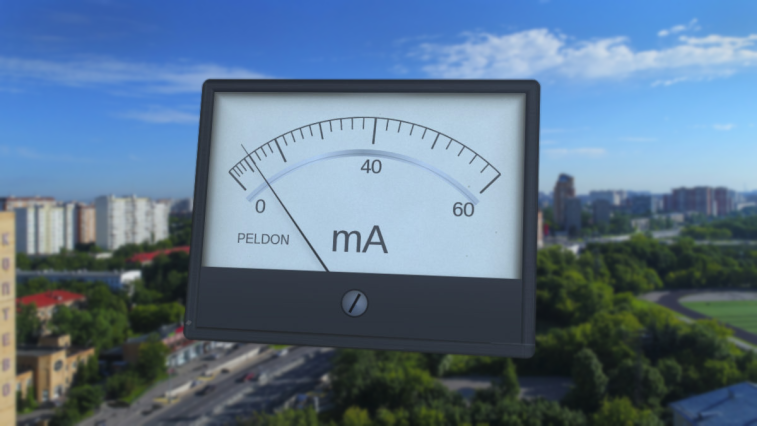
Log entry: {"value": 12, "unit": "mA"}
